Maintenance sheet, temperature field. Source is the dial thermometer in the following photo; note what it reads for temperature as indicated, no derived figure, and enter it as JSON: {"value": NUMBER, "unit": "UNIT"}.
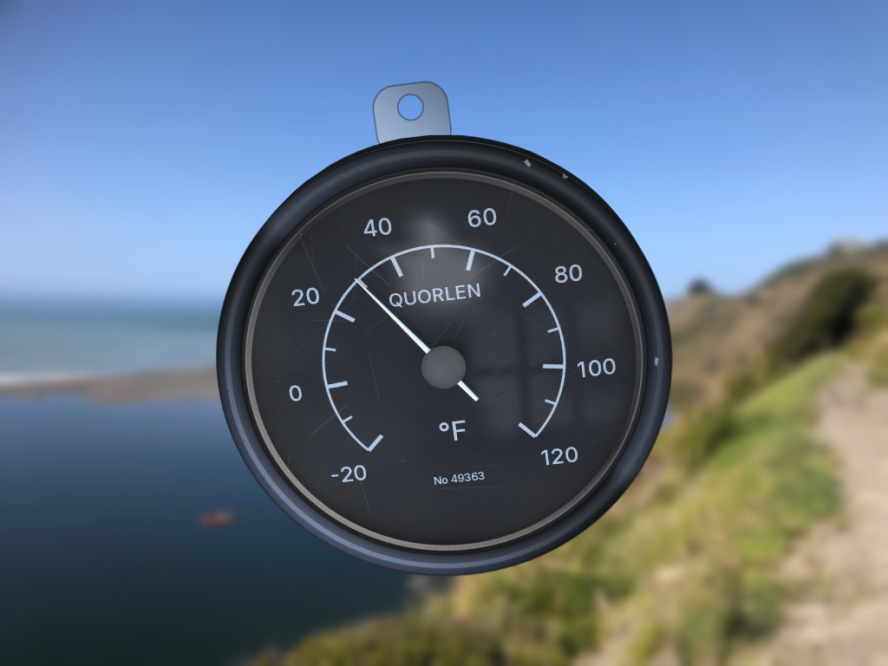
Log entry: {"value": 30, "unit": "°F"}
